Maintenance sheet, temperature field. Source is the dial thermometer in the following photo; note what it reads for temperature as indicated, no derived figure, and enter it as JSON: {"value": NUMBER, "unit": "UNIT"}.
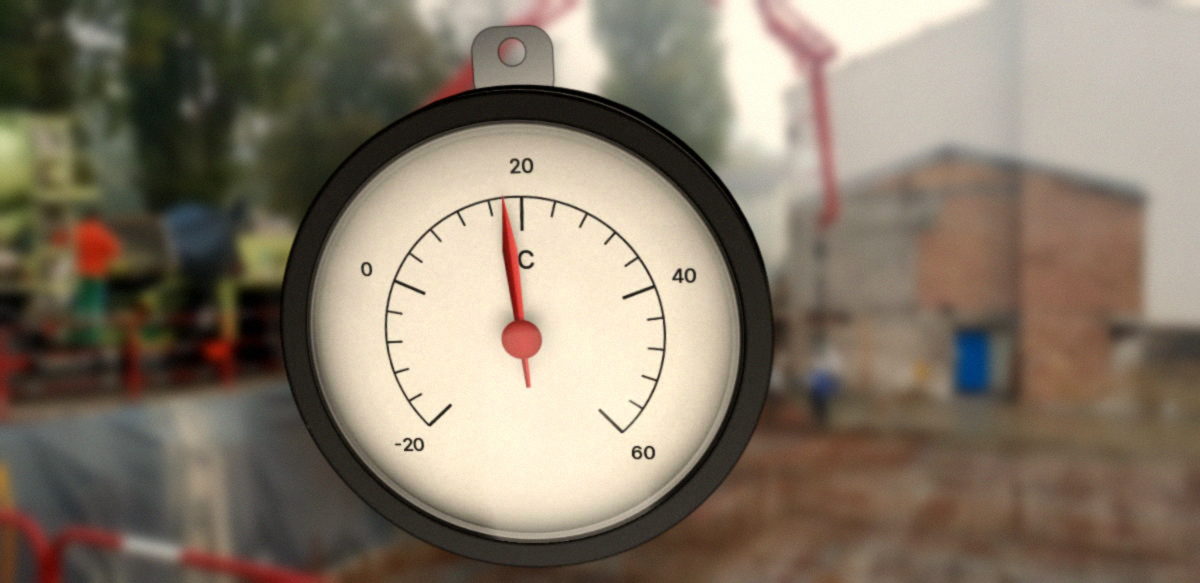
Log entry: {"value": 18, "unit": "°C"}
